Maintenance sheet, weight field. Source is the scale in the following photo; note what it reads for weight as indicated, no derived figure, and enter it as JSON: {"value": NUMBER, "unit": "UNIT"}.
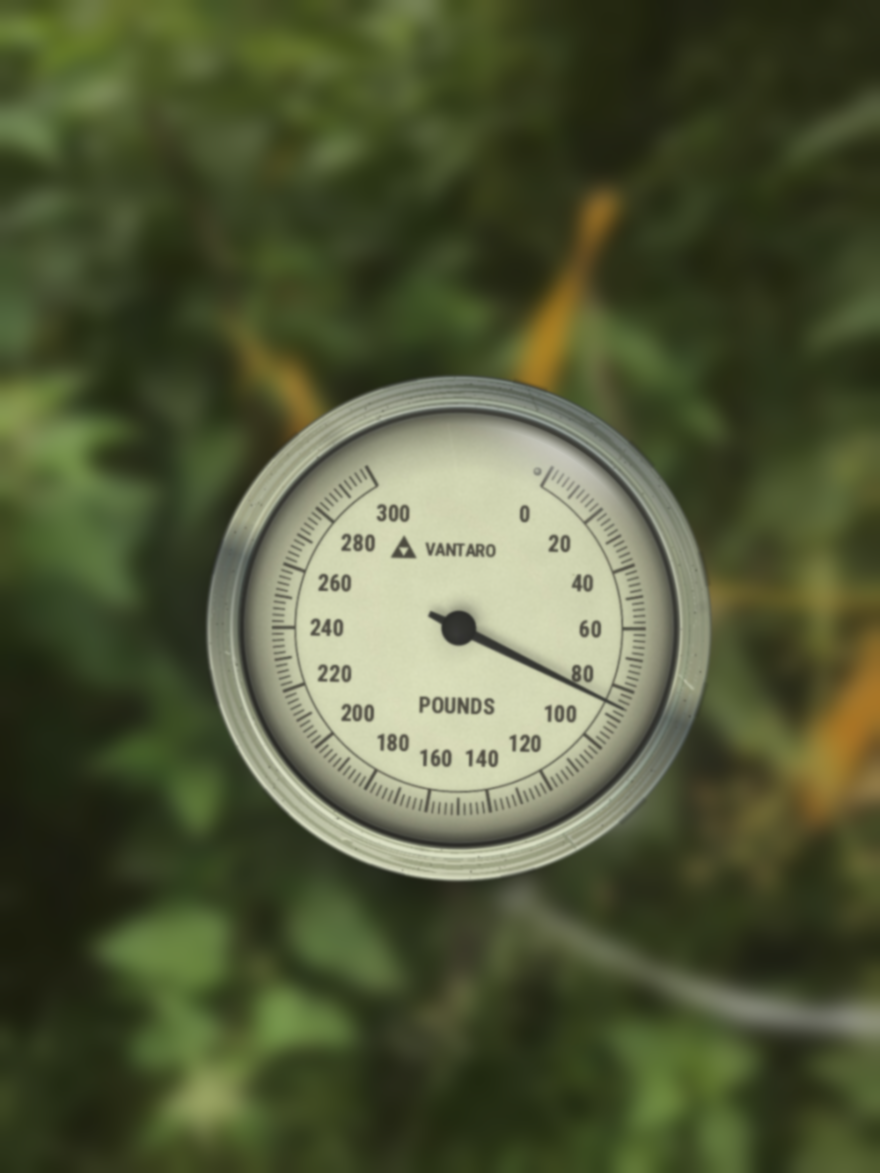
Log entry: {"value": 86, "unit": "lb"}
